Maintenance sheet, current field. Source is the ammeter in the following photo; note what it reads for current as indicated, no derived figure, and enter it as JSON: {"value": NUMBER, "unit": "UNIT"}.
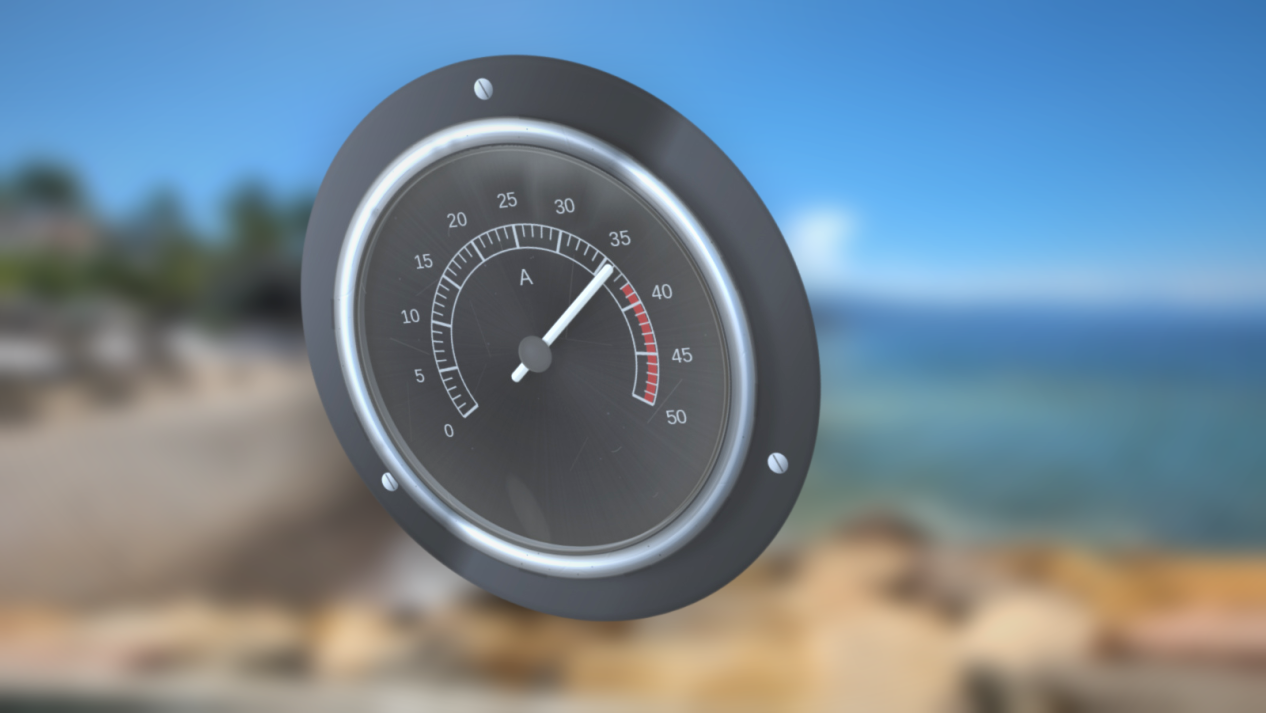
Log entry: {"value": 36, "unit": "A"}
